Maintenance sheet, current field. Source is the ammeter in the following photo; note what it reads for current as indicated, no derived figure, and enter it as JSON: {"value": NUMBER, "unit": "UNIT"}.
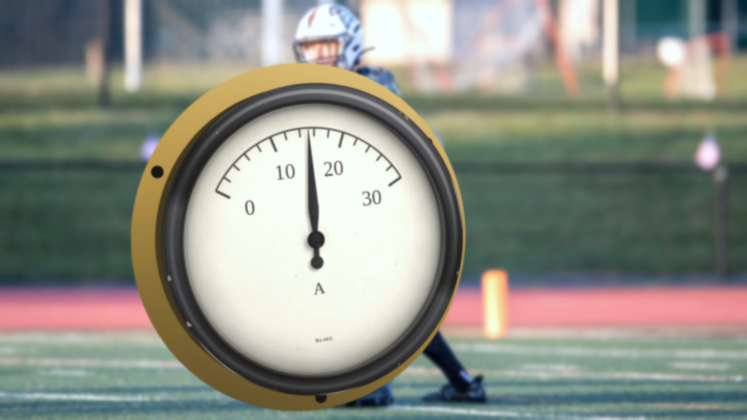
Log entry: {"value": 15, "unit": "A"}
